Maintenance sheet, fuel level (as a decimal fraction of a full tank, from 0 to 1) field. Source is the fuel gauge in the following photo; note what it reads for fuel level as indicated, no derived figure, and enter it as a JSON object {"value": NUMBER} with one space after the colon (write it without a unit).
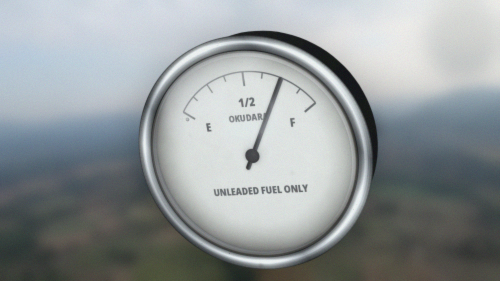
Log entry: {"value": 0.75}
